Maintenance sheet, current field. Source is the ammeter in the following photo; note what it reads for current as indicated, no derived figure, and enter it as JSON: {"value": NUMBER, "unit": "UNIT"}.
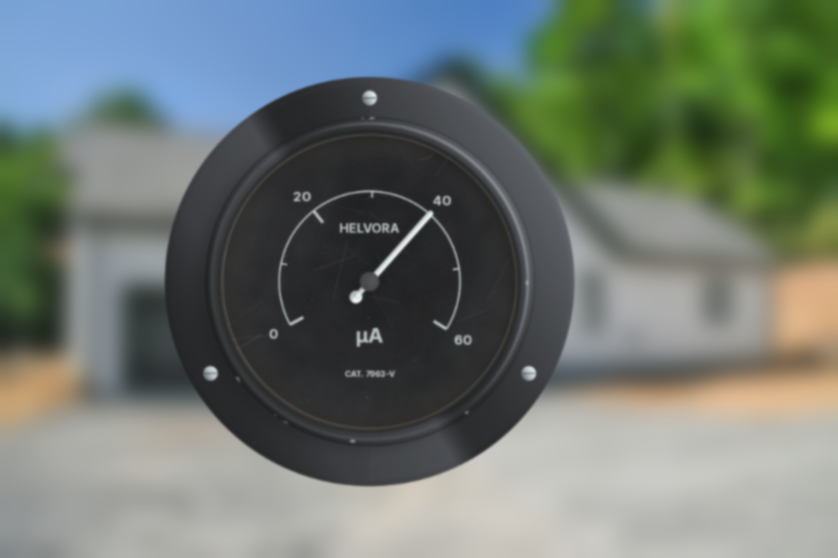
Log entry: {"value": 40, "unit": "µA"}
